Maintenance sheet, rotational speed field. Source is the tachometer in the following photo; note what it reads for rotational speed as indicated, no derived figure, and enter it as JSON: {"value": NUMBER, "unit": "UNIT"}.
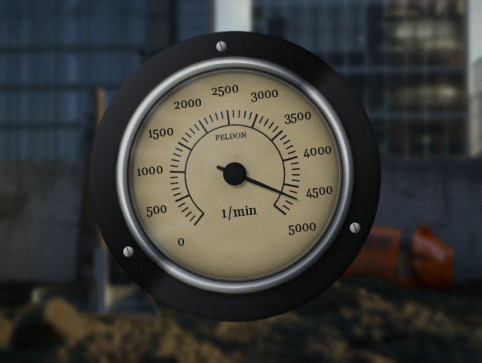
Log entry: {"value": 4700, "unit": "rpm"}
